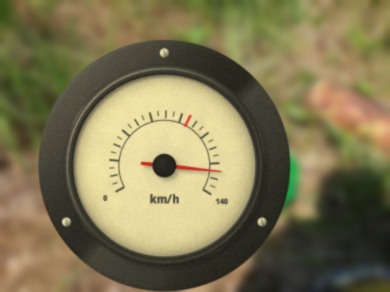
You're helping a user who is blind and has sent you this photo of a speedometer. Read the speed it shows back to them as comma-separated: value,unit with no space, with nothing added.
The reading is 125,km/h
